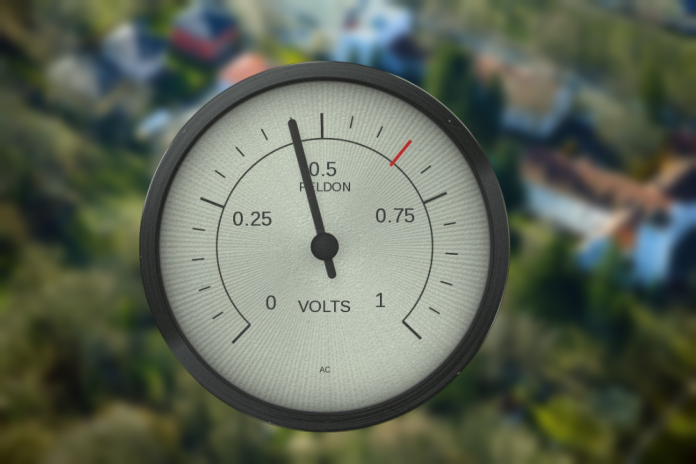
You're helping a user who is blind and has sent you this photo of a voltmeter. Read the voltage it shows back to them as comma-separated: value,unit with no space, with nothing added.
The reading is 0.45,V
